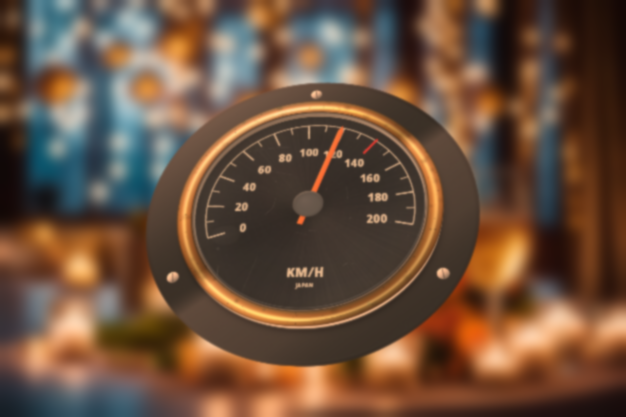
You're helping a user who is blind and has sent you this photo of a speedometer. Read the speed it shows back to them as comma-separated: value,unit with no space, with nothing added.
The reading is 120,km/h
